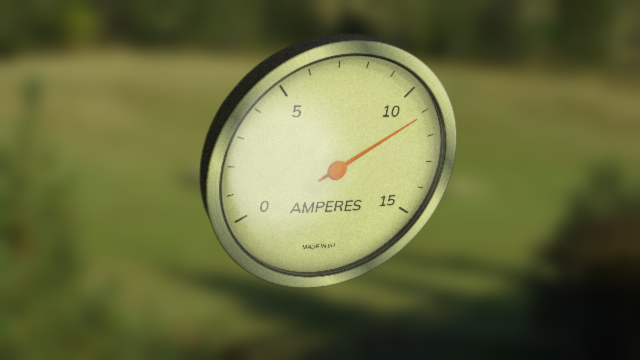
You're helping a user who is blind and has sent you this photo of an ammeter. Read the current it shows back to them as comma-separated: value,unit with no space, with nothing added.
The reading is 11,A
